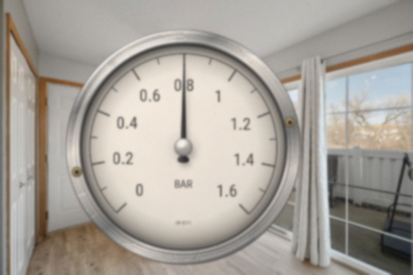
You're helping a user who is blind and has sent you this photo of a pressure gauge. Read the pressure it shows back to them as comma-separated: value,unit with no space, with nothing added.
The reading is 0.8,bar
